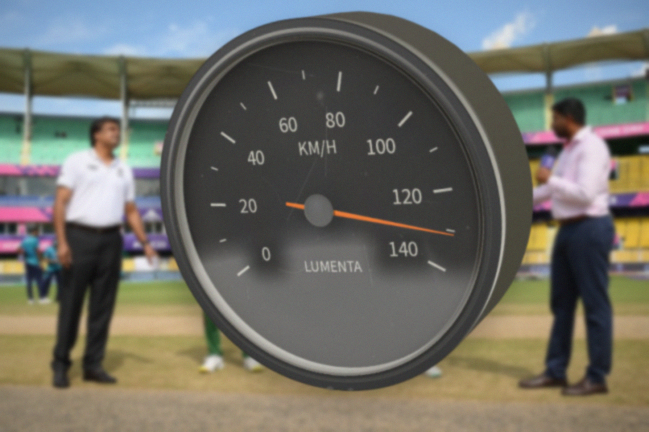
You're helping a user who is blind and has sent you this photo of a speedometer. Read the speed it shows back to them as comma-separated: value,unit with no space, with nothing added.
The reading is 130,km/h
